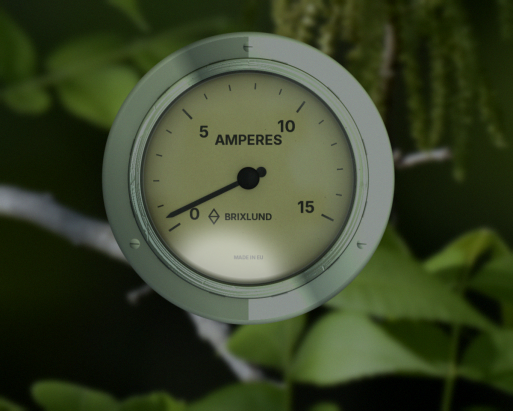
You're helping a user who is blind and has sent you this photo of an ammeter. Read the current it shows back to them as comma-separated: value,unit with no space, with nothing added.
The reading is 0.5,A
